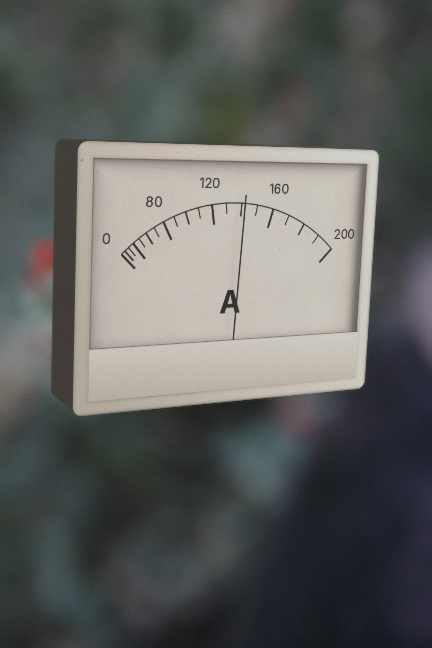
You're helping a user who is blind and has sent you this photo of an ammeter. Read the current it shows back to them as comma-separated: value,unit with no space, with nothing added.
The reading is 140,A
